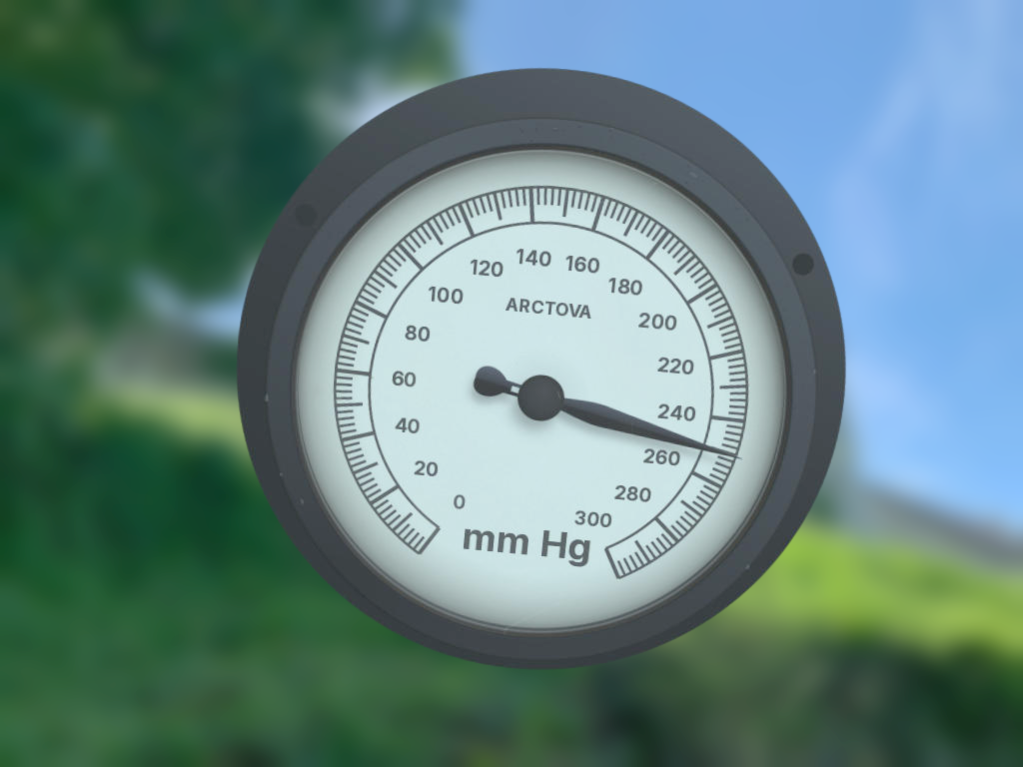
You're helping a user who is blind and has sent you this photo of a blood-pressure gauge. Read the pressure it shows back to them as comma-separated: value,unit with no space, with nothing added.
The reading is 250,mmHg
